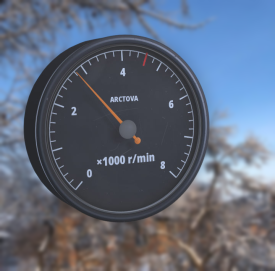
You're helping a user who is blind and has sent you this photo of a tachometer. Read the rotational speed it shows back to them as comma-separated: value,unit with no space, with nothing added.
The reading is 2800,rpm
